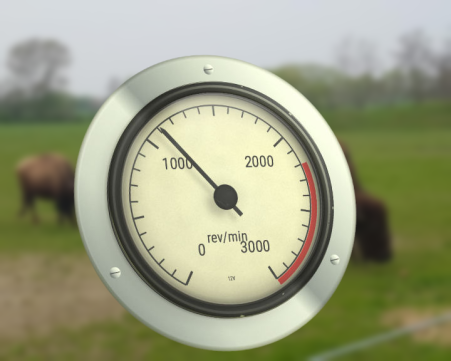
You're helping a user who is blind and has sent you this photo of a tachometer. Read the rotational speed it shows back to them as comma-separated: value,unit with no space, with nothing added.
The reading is 1100,rpm
